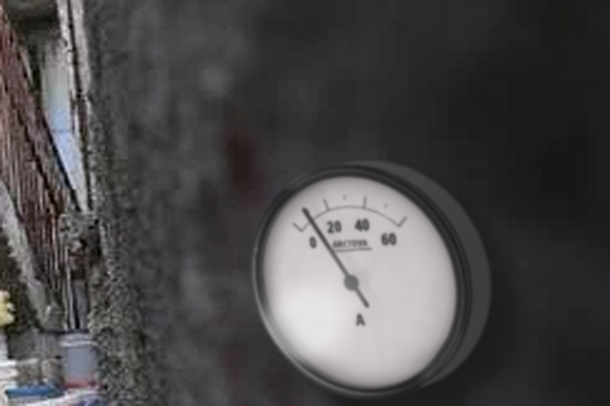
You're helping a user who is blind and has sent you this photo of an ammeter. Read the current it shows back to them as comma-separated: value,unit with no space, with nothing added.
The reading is 10,A
